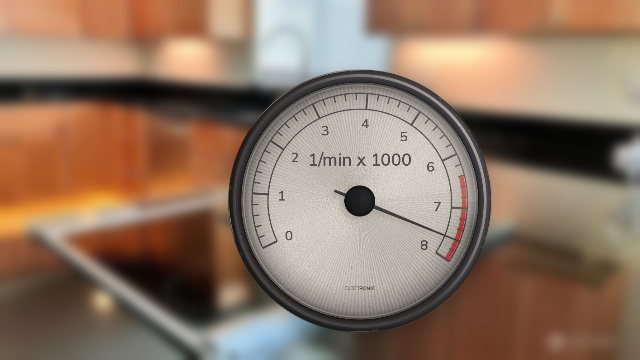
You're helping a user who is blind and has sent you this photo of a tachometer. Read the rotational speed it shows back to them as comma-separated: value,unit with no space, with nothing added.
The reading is 7600,rpm
